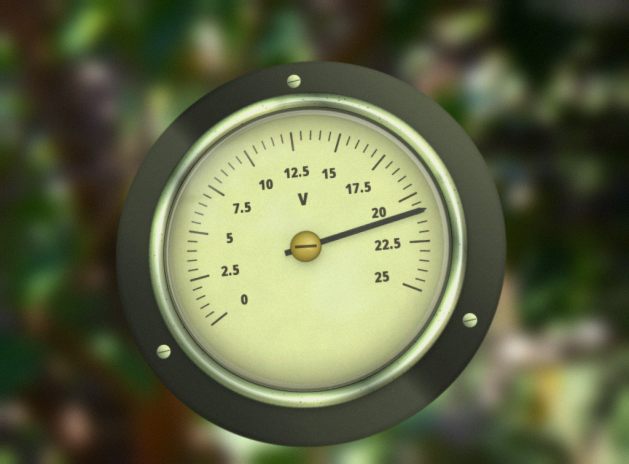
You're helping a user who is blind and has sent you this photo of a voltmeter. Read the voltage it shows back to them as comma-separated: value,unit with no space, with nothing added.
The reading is 21,V
